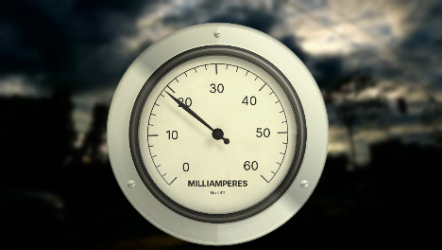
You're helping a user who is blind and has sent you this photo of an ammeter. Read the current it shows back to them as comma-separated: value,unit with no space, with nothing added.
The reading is 19,mA
